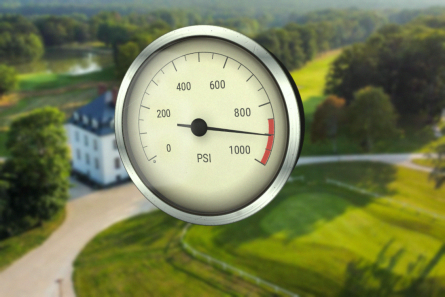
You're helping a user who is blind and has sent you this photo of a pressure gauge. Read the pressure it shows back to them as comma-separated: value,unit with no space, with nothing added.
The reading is 900,psi
